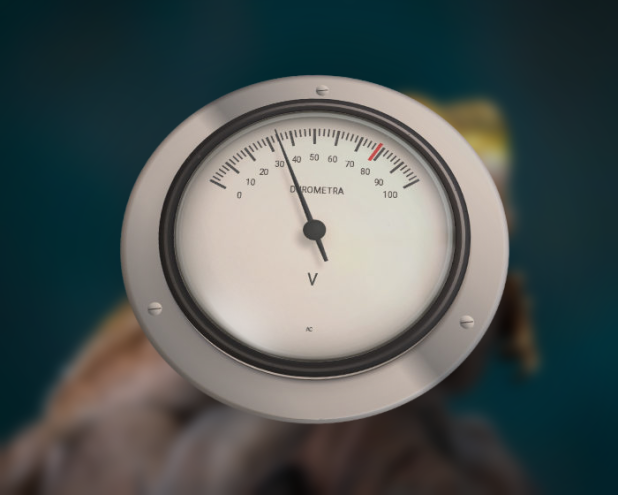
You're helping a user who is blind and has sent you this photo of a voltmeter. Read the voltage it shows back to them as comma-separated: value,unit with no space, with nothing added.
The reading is 34,V
